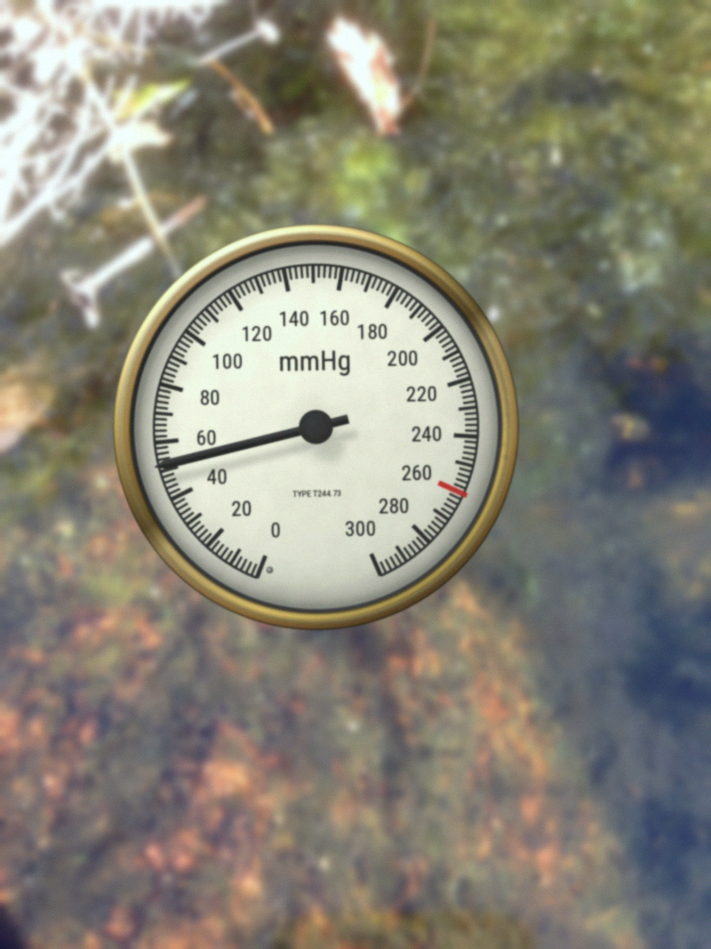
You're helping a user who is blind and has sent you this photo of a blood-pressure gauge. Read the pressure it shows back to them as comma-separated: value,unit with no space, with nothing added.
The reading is 52,mmHg
